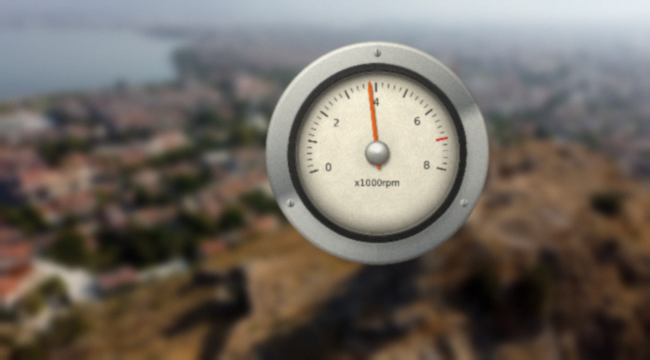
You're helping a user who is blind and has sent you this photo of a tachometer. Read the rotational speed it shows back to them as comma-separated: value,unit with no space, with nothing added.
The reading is 3800,rpm
